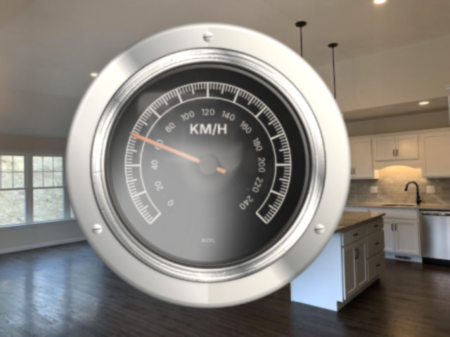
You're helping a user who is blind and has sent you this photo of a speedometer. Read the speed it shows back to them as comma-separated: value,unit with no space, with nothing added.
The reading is 60,km/h
